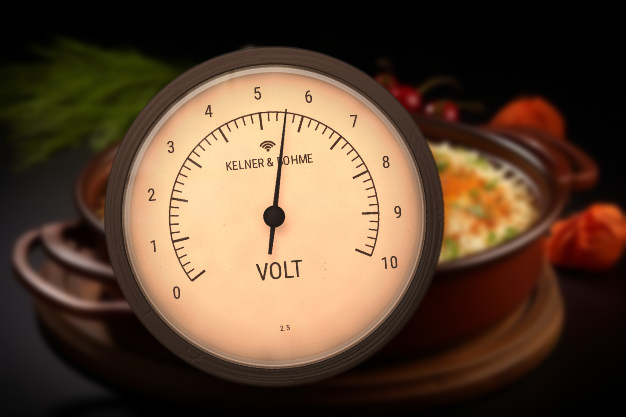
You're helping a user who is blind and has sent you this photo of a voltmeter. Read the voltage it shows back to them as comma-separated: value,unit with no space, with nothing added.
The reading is 5.6,V
